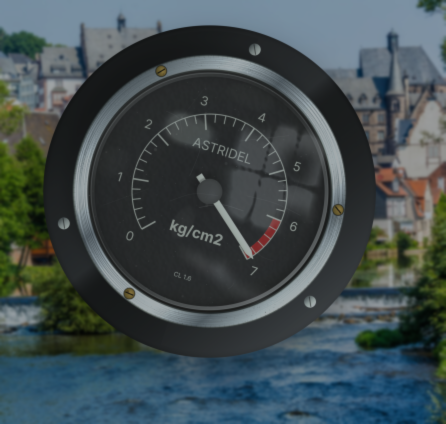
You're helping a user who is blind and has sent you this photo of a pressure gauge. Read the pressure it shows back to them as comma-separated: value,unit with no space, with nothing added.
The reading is 6.9,kg/cm²
